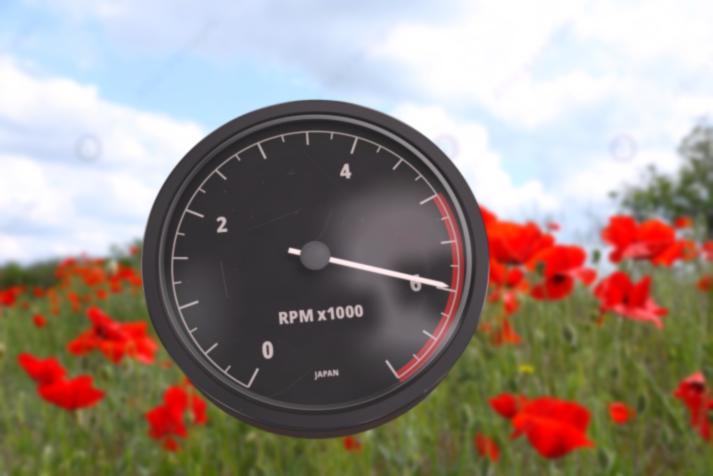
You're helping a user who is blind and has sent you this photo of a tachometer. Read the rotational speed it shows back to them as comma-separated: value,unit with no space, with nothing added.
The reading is 6000,rpm
